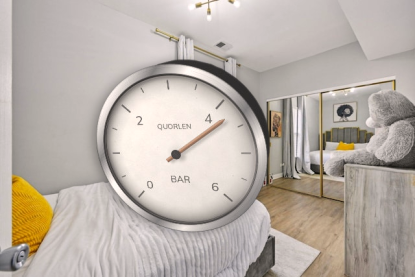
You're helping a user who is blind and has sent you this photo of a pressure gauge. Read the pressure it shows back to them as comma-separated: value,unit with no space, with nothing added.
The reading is 4.25,bar
